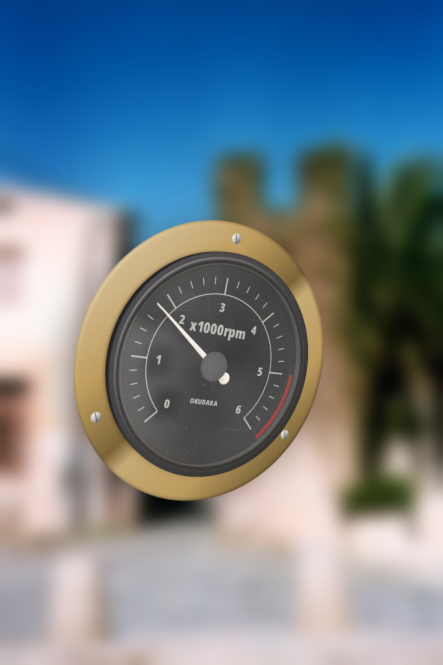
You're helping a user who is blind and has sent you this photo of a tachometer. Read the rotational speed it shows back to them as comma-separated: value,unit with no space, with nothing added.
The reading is 1800,rpm
